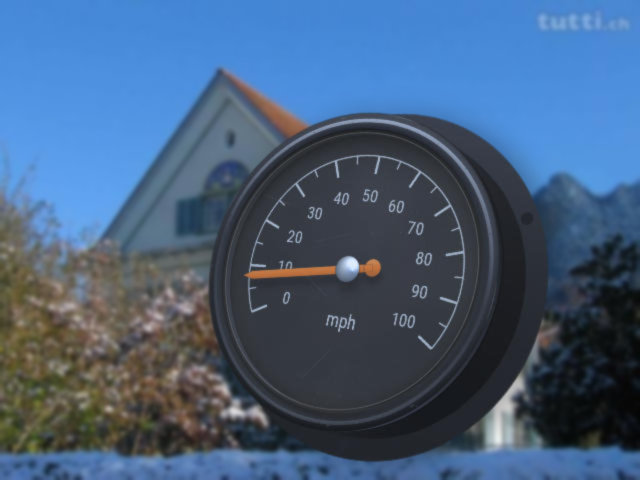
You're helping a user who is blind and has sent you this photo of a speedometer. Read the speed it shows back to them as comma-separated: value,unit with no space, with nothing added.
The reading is 7.5,mph
